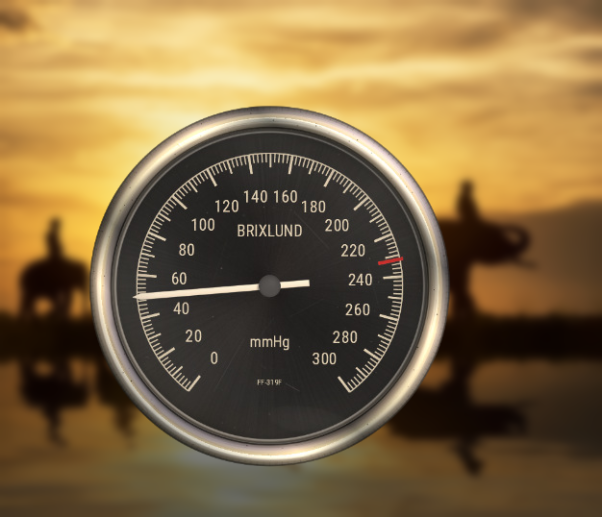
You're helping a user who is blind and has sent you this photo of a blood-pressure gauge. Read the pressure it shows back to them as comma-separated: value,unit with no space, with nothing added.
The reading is 50,mmHg
